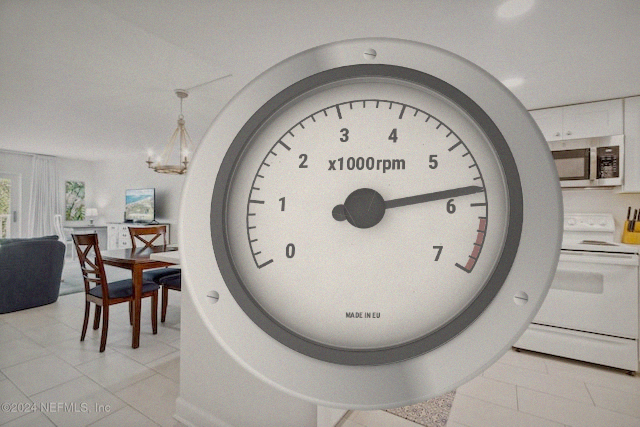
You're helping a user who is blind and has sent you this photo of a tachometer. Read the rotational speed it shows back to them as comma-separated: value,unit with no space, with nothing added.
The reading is 5800,rpm
